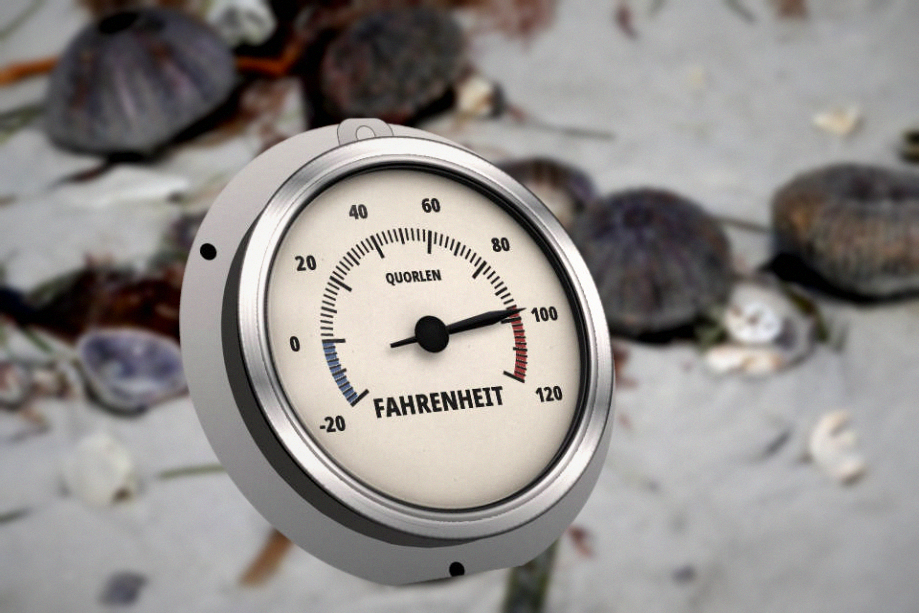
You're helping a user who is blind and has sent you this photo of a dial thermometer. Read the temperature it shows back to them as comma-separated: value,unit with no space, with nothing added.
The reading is 98,°F
